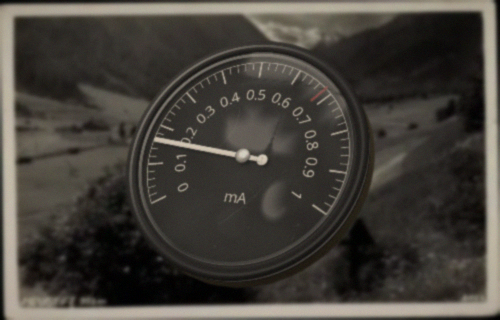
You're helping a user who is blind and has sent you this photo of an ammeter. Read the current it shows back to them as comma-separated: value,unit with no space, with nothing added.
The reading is 0.16,mA
